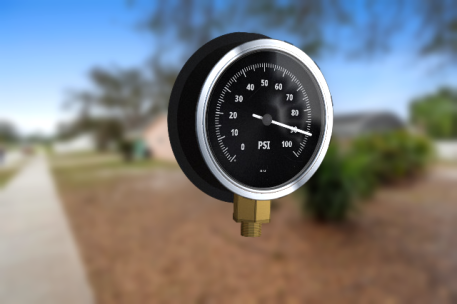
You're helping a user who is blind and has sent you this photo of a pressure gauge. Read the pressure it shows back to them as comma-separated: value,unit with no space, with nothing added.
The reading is 90,psi
